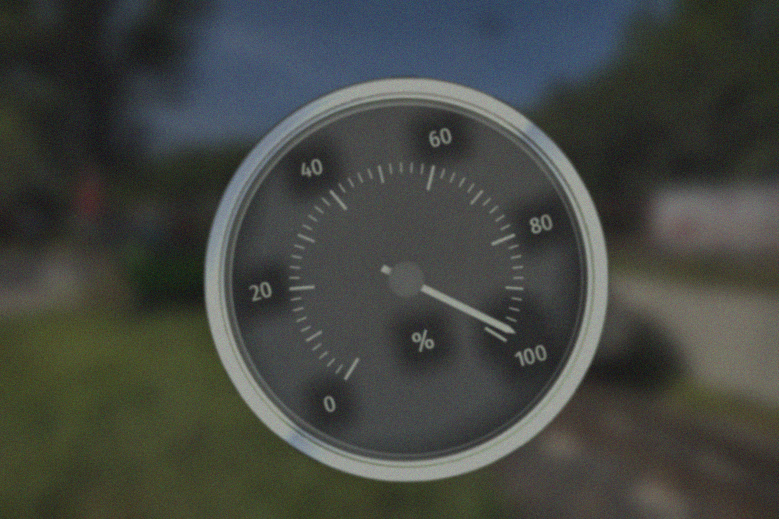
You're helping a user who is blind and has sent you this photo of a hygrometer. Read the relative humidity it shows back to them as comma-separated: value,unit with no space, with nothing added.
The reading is 98,%
